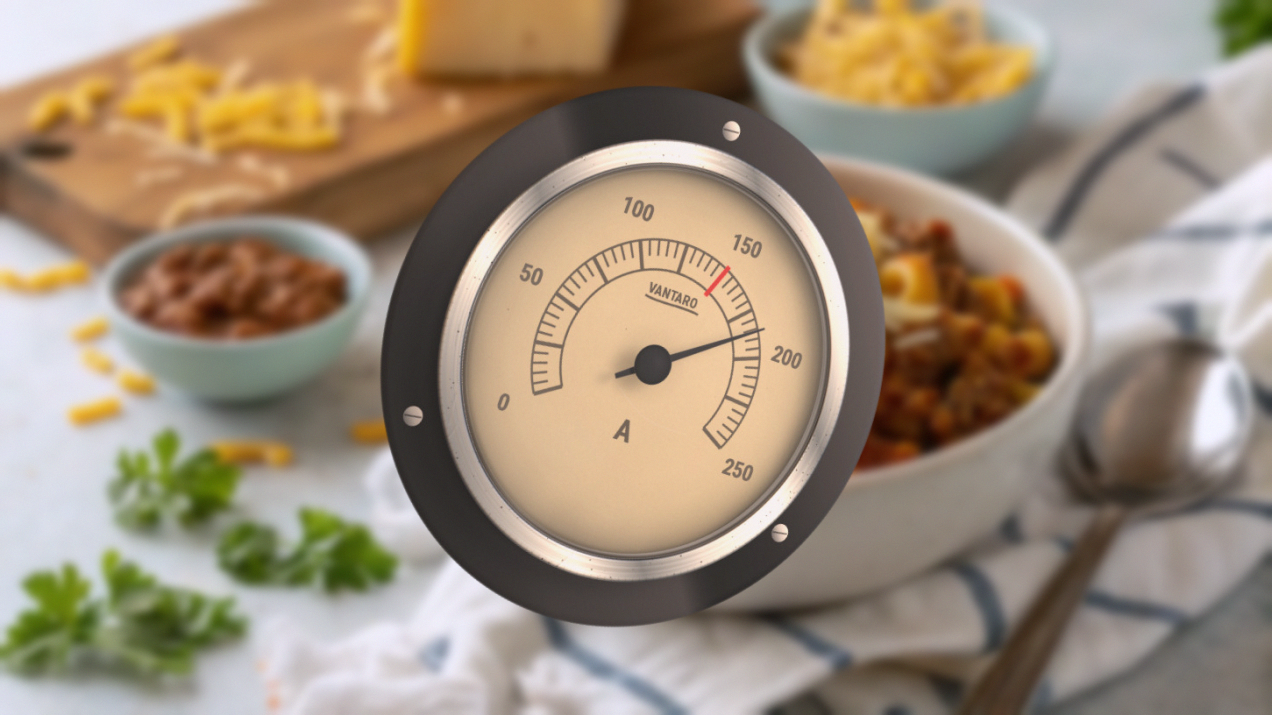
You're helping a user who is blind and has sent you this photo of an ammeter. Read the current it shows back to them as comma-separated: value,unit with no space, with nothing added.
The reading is 185,A
